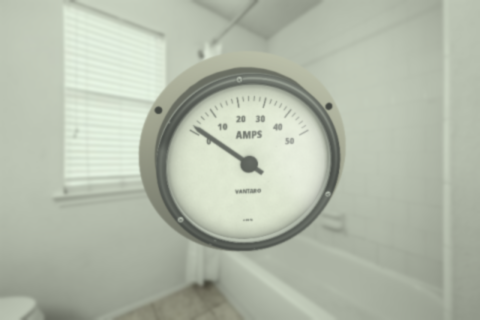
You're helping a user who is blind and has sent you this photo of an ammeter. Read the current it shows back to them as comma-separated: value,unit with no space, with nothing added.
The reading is 2,A
